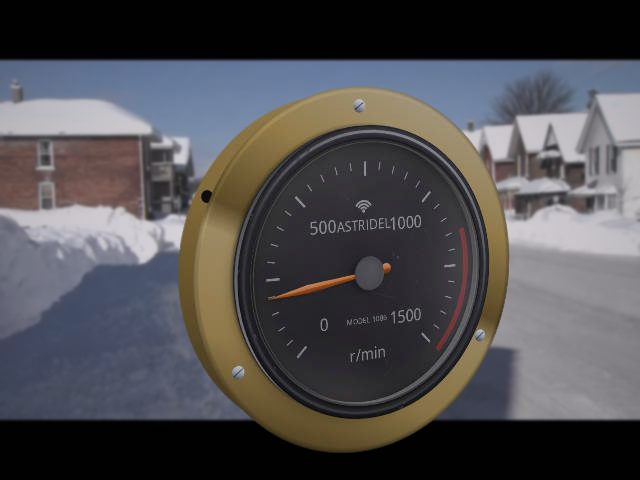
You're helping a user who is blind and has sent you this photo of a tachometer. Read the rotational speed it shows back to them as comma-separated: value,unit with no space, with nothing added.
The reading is 200,rpm
